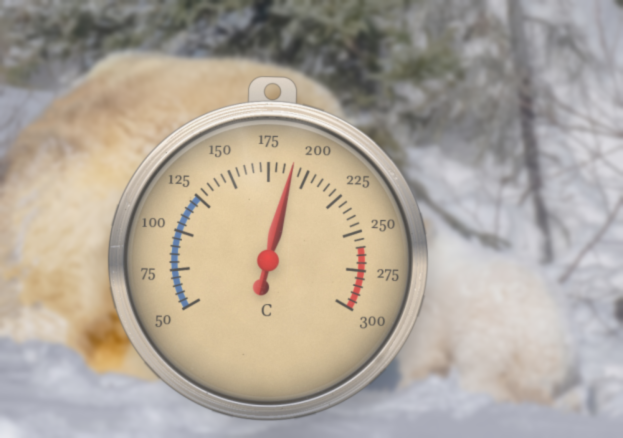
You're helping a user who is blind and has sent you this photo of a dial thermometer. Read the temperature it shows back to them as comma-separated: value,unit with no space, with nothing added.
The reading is 190,°C
